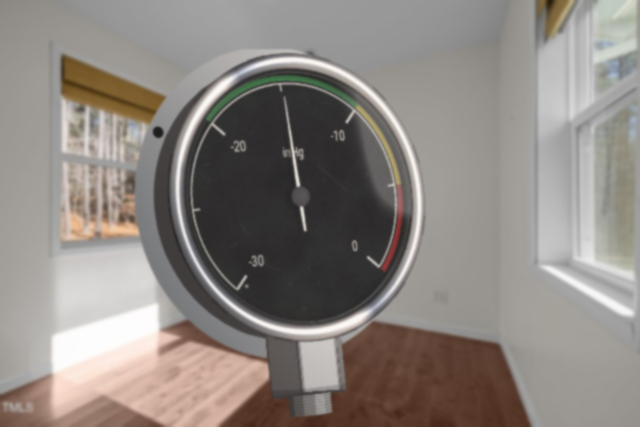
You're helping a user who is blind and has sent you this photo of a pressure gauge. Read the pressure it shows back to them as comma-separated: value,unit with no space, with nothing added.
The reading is -15,inHg
